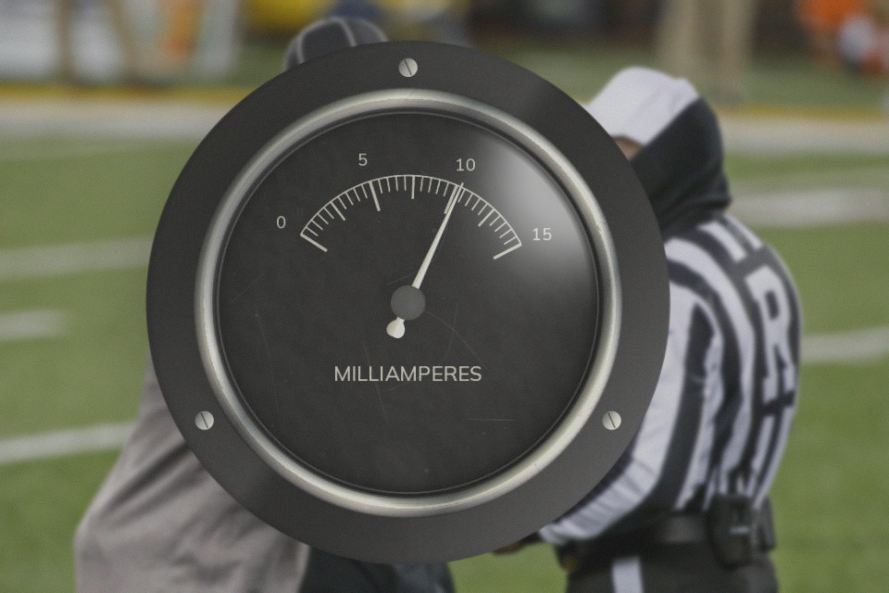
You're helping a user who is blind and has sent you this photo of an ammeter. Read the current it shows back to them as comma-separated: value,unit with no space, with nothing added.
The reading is 10.25,mA
